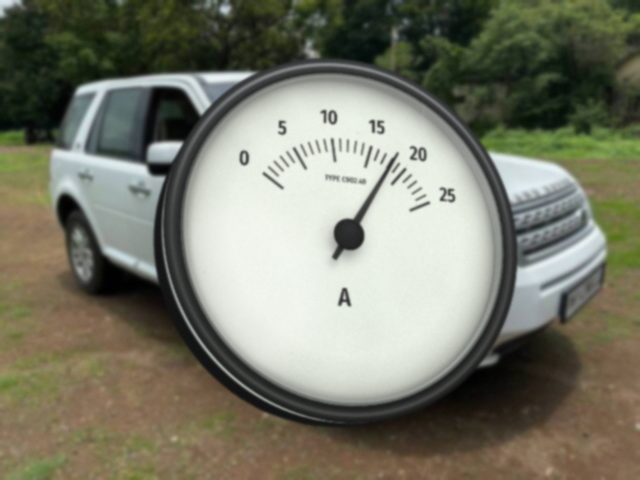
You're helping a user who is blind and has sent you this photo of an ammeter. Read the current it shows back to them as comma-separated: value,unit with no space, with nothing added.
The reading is 18,A
